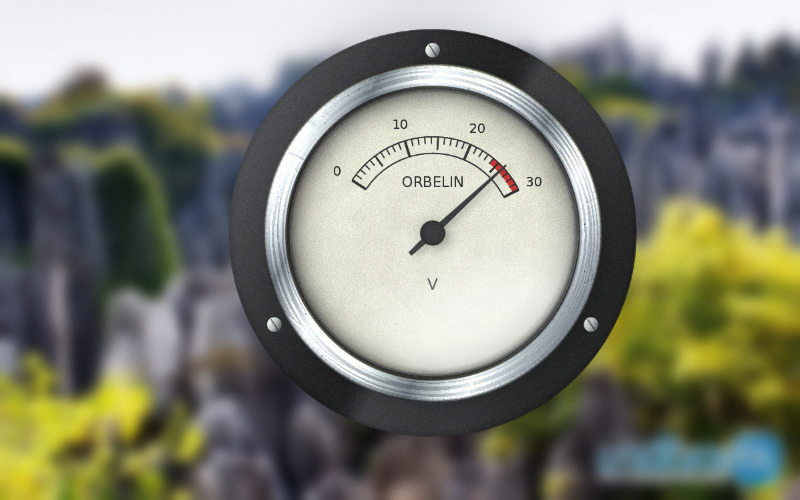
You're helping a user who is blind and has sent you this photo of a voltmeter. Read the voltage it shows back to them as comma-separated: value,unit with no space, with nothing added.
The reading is 26,V
